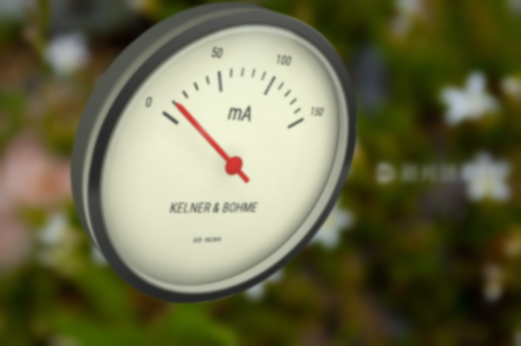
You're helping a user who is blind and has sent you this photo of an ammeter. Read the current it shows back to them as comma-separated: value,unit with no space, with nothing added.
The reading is 10,mA
